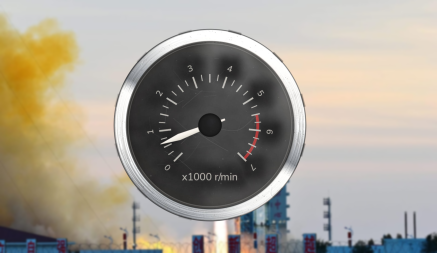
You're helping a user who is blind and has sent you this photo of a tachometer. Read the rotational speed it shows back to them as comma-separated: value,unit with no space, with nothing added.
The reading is 625,rpm
